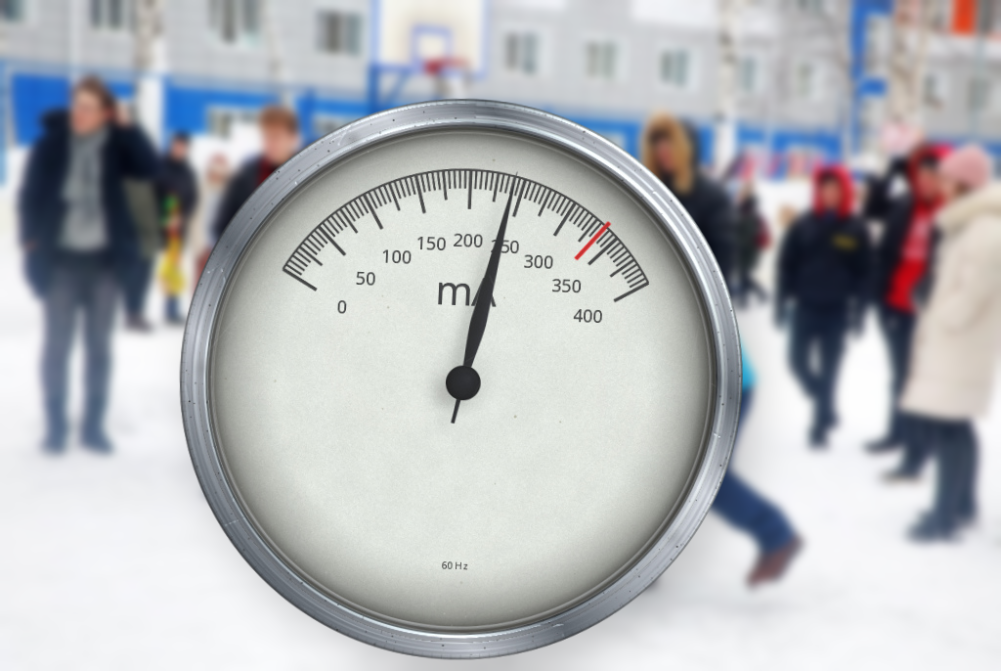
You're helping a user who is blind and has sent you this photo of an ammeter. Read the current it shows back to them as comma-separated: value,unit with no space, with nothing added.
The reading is 240,mA
